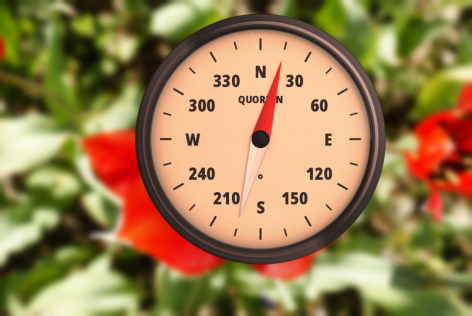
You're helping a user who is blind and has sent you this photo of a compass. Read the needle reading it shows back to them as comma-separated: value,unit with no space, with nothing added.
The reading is 15,°
